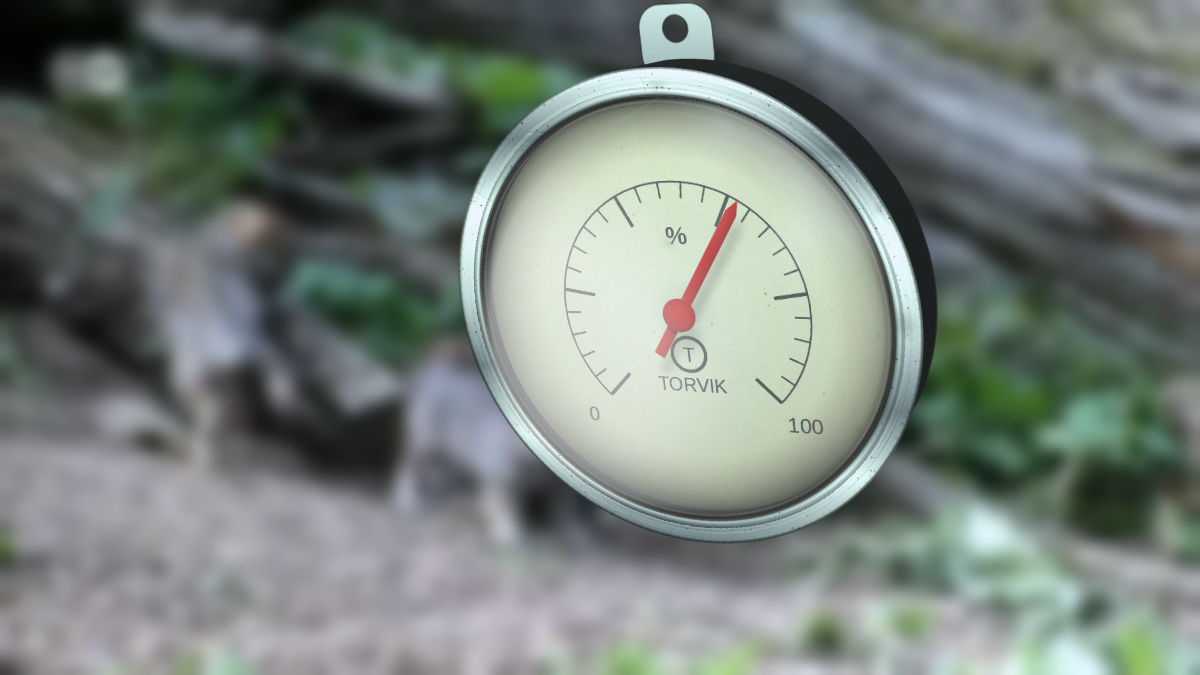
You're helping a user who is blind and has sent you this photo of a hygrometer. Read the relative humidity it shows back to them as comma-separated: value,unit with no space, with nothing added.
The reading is 62,%
